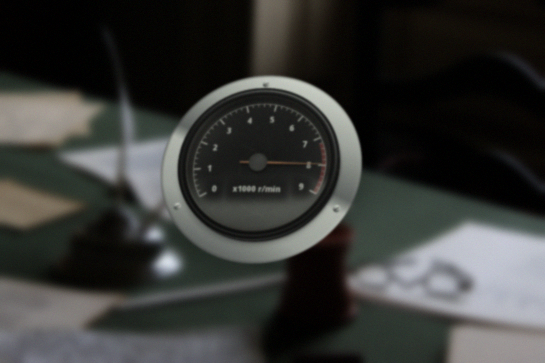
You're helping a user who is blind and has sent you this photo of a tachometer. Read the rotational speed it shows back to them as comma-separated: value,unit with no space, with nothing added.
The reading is 8000,rpm
